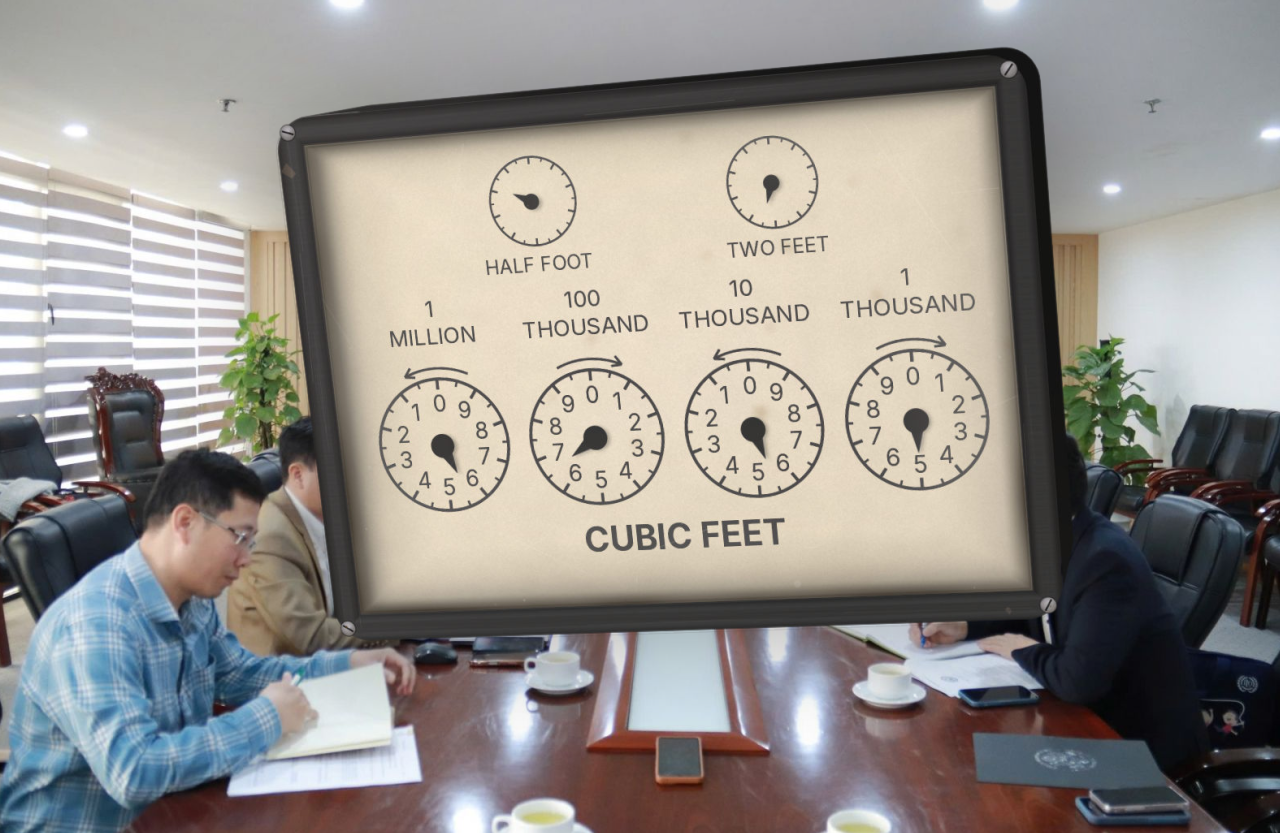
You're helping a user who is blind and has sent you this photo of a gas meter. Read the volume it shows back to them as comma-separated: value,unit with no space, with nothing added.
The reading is 565500,ft³
